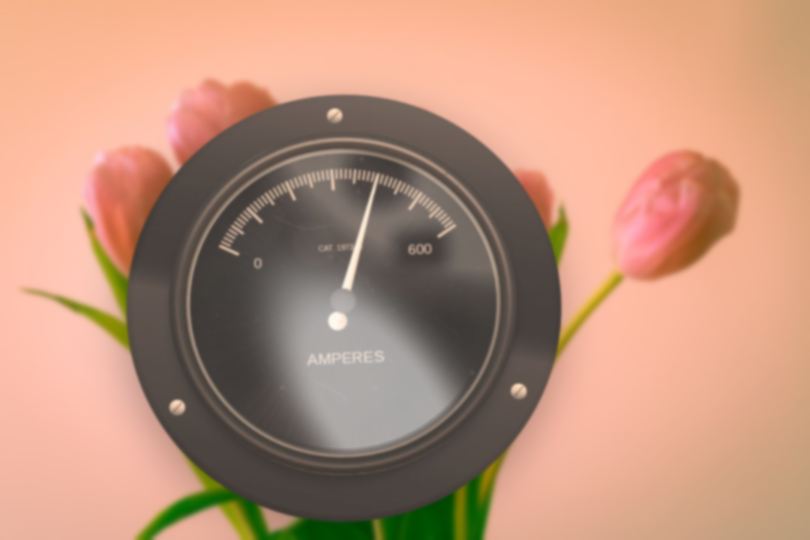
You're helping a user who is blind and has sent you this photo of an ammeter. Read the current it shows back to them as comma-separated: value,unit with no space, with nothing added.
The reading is 400,A
